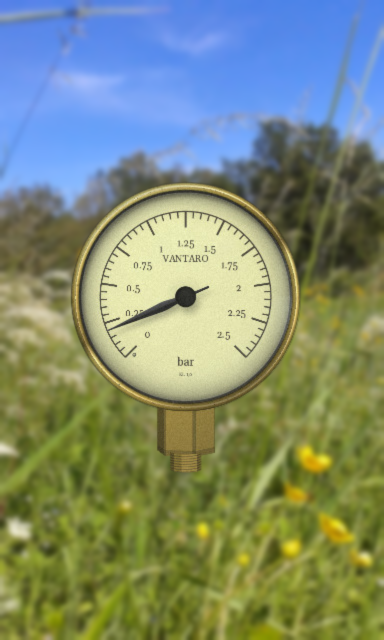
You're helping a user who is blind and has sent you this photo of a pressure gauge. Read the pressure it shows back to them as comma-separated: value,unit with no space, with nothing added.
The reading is 0.2,bar
